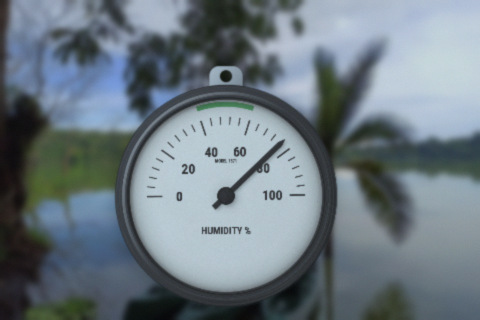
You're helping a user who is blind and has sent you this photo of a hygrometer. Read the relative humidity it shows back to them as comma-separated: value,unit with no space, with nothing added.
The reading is 76,%
